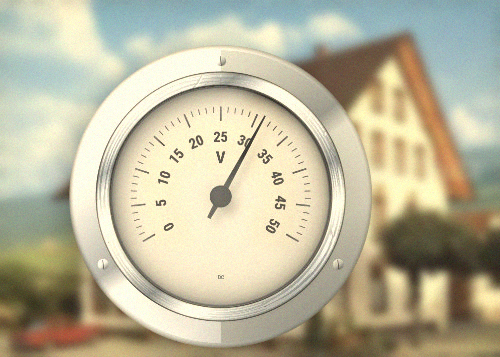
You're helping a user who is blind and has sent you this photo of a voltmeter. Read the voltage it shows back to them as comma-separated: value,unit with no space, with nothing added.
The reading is 31,V
